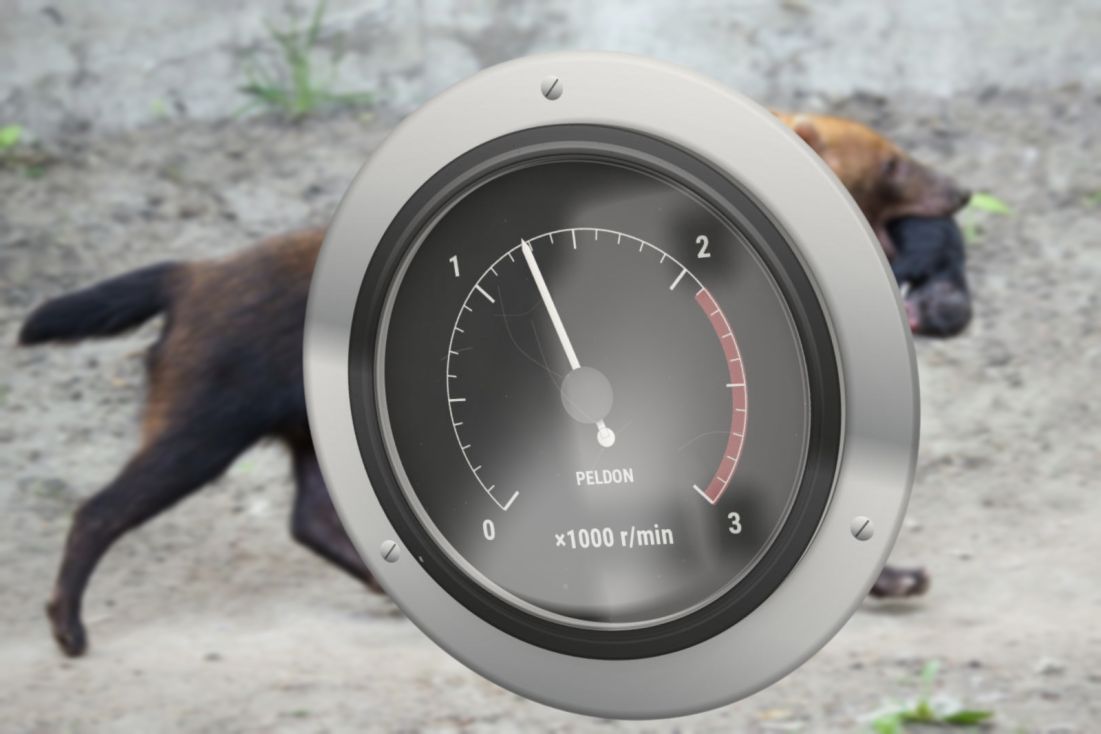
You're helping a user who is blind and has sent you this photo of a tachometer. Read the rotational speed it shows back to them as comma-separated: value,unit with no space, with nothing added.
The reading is 1300,rpm
